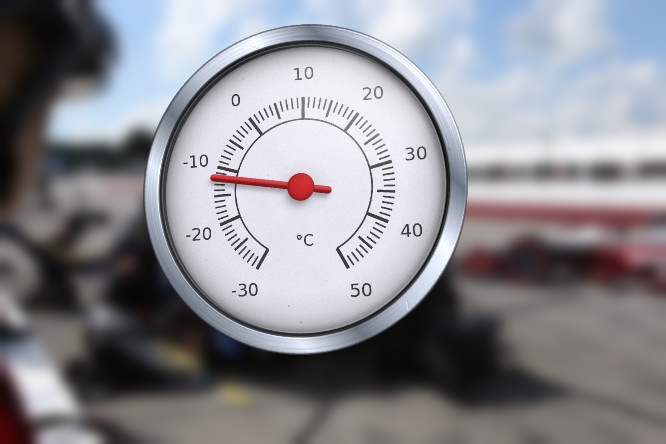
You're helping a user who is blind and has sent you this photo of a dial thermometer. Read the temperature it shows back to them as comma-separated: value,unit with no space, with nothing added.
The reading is -12,°C
